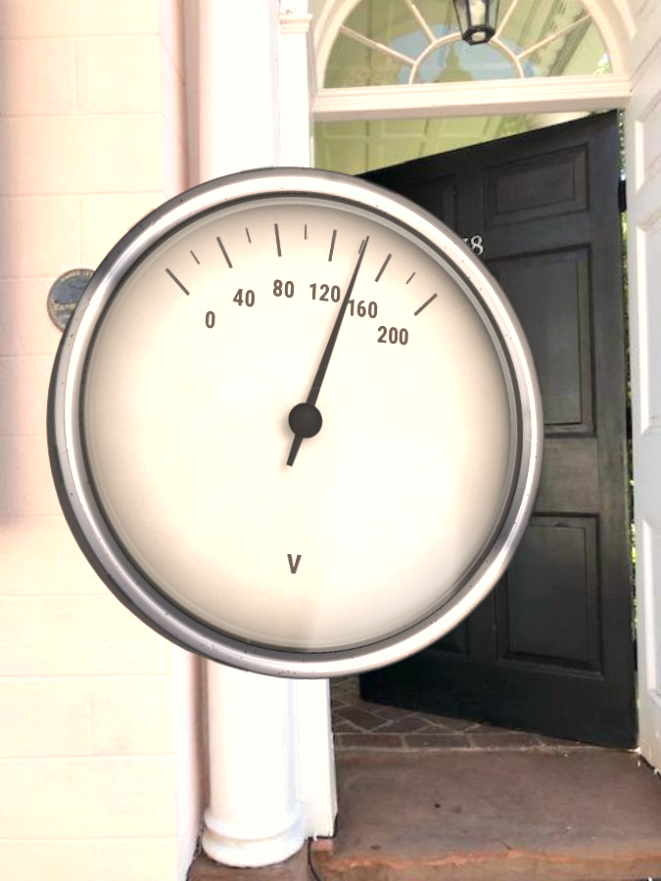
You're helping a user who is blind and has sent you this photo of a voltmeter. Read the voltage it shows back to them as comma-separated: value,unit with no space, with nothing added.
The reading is 140,V
